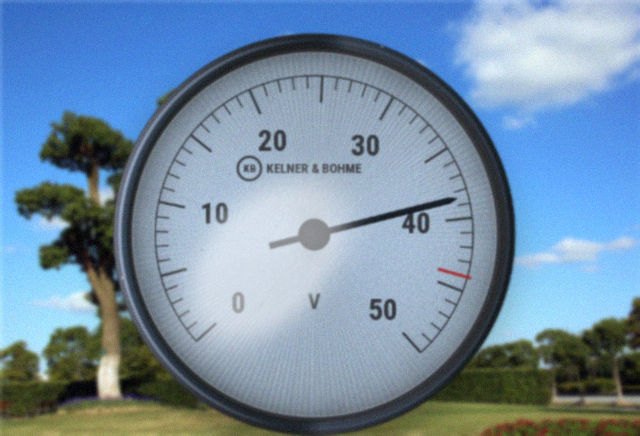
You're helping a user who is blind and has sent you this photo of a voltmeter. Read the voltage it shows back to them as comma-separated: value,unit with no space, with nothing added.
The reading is 38.5,V
